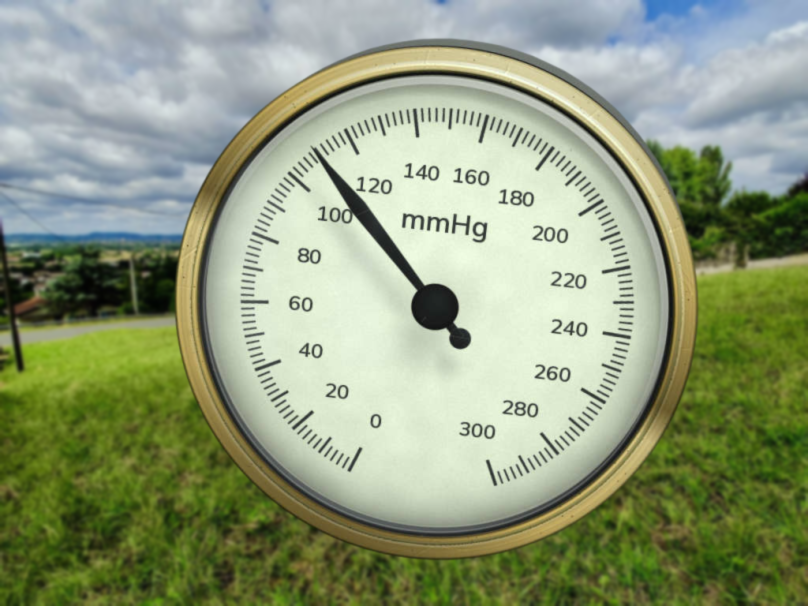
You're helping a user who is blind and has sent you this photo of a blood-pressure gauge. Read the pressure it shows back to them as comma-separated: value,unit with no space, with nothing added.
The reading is 110,mmHg
